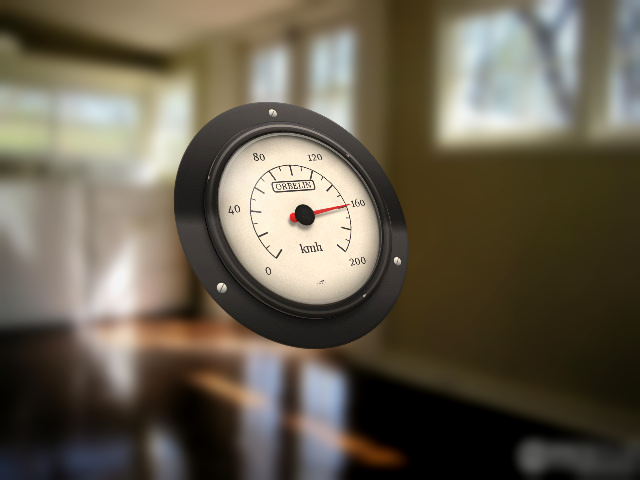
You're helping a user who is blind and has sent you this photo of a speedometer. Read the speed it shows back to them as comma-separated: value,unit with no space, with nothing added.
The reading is 160,km/h
